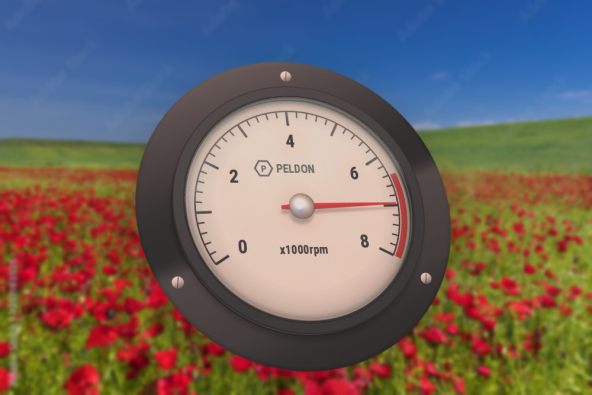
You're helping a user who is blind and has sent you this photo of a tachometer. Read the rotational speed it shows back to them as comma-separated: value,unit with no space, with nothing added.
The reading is 7000,rpm
